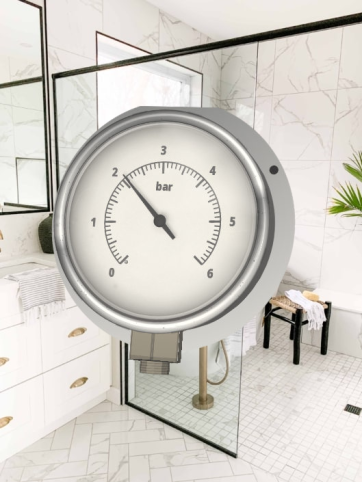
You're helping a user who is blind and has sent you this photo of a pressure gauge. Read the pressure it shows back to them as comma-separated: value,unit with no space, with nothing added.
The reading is 2.1,bar
